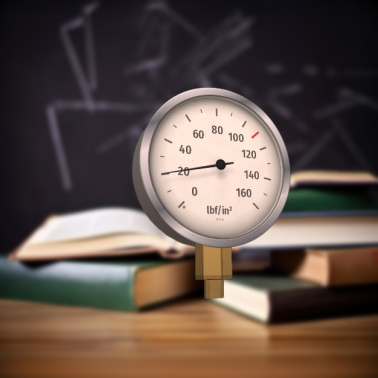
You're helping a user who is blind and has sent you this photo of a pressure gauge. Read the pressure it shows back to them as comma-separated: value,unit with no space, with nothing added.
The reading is 20,psi
